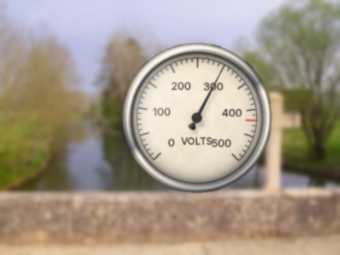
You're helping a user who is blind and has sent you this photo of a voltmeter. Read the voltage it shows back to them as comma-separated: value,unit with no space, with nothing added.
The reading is 300,V
